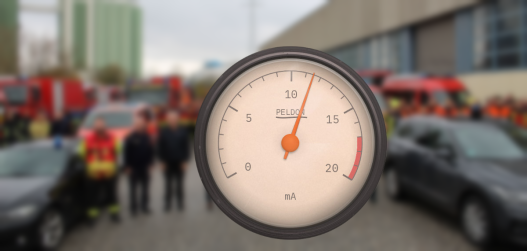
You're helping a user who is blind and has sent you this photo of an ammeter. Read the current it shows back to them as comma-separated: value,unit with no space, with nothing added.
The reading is 11.5,mA
